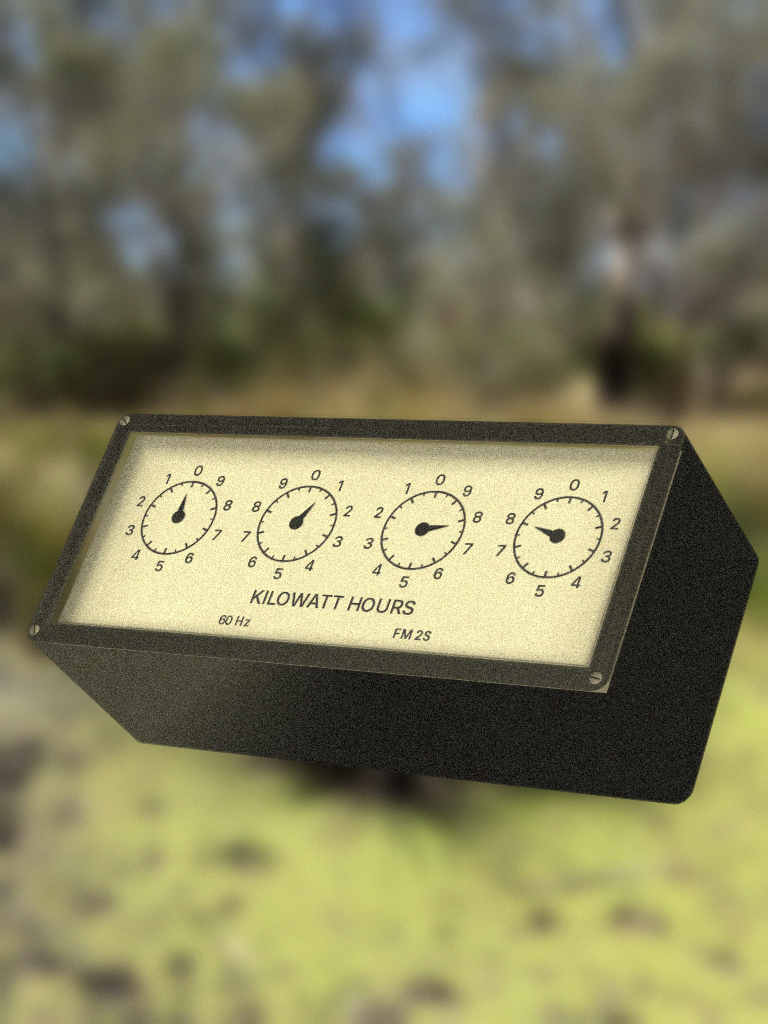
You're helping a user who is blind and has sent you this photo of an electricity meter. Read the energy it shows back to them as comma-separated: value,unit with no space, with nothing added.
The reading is 78,kWh
